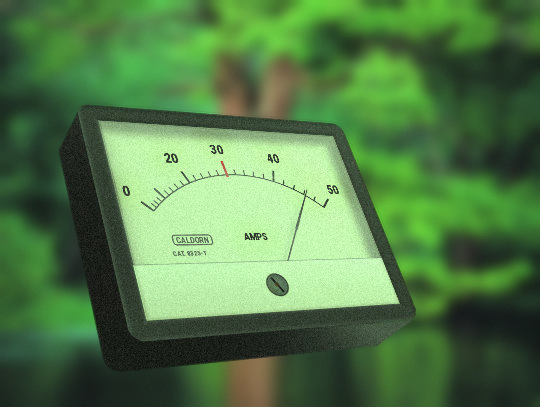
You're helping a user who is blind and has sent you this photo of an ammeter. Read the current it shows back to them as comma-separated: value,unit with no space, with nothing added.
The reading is 46,A
